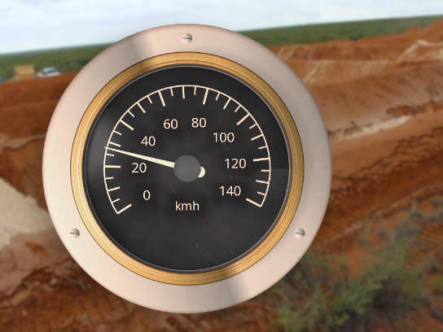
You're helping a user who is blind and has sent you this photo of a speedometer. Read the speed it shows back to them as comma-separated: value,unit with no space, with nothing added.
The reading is 27.5,km/h
